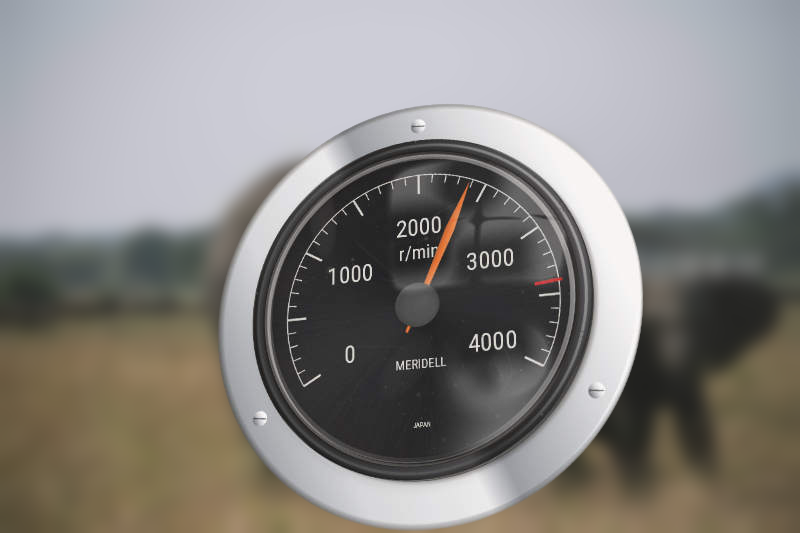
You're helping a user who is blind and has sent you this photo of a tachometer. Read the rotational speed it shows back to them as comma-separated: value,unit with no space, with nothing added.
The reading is 2400,rpm
